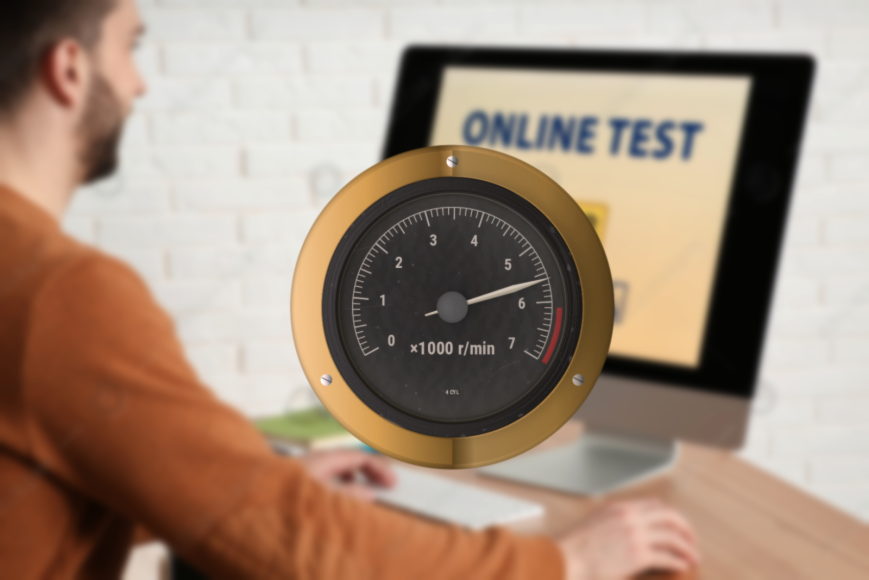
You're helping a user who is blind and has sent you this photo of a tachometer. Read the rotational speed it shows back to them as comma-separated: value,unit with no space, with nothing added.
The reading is 5600,rpm
